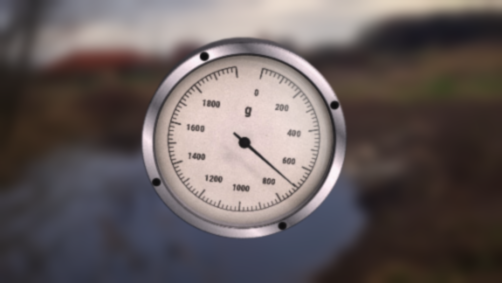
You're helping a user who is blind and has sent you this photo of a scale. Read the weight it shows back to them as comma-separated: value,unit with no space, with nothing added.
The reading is 700,g
